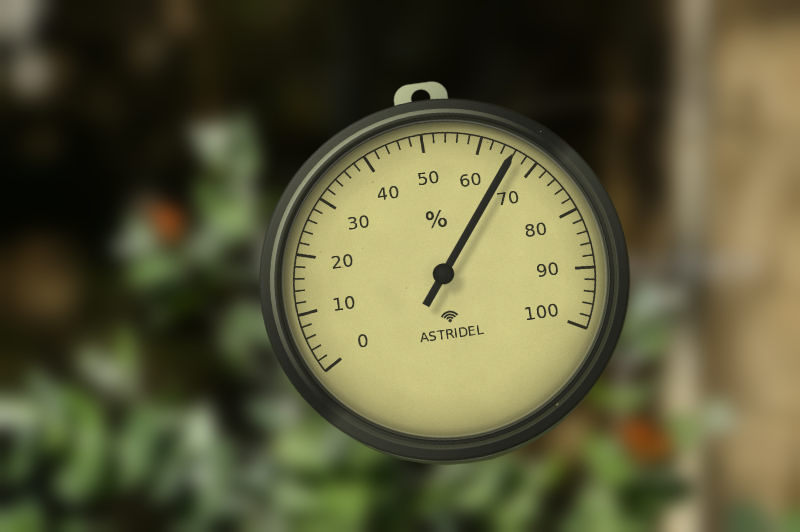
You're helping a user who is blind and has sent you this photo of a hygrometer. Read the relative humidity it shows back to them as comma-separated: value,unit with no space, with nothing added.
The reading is 66,%
